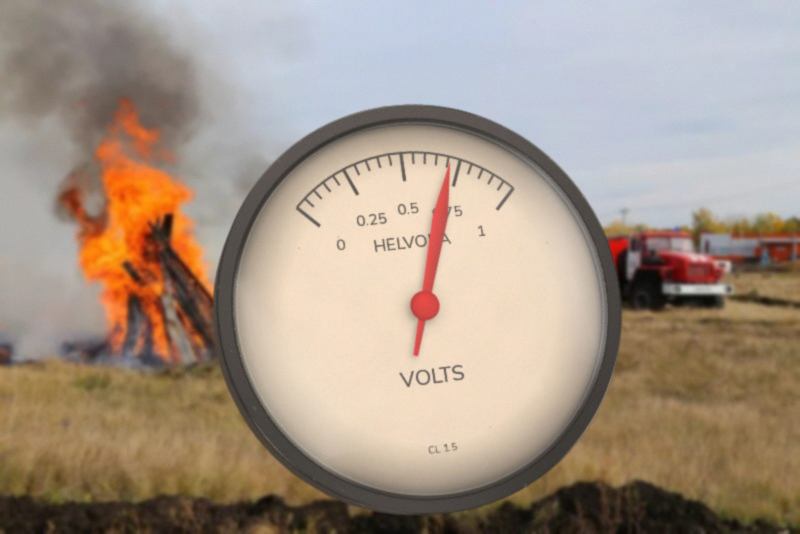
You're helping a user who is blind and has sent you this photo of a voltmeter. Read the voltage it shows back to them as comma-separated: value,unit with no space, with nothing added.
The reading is 0.7,V
